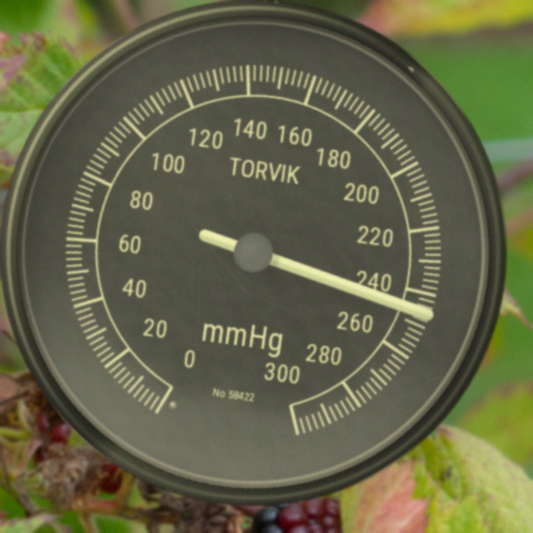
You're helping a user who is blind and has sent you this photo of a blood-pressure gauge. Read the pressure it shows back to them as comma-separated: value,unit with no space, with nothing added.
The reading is 246,mmHg
